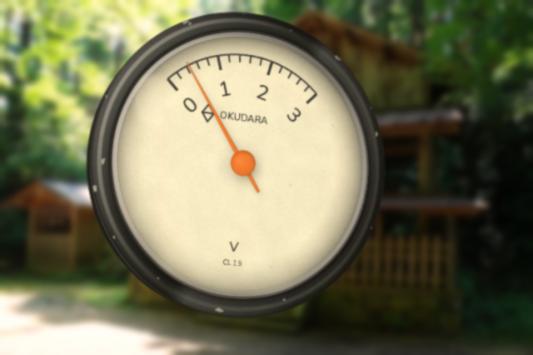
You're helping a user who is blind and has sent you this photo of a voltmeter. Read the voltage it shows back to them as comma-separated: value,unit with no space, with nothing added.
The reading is 0.4,V
